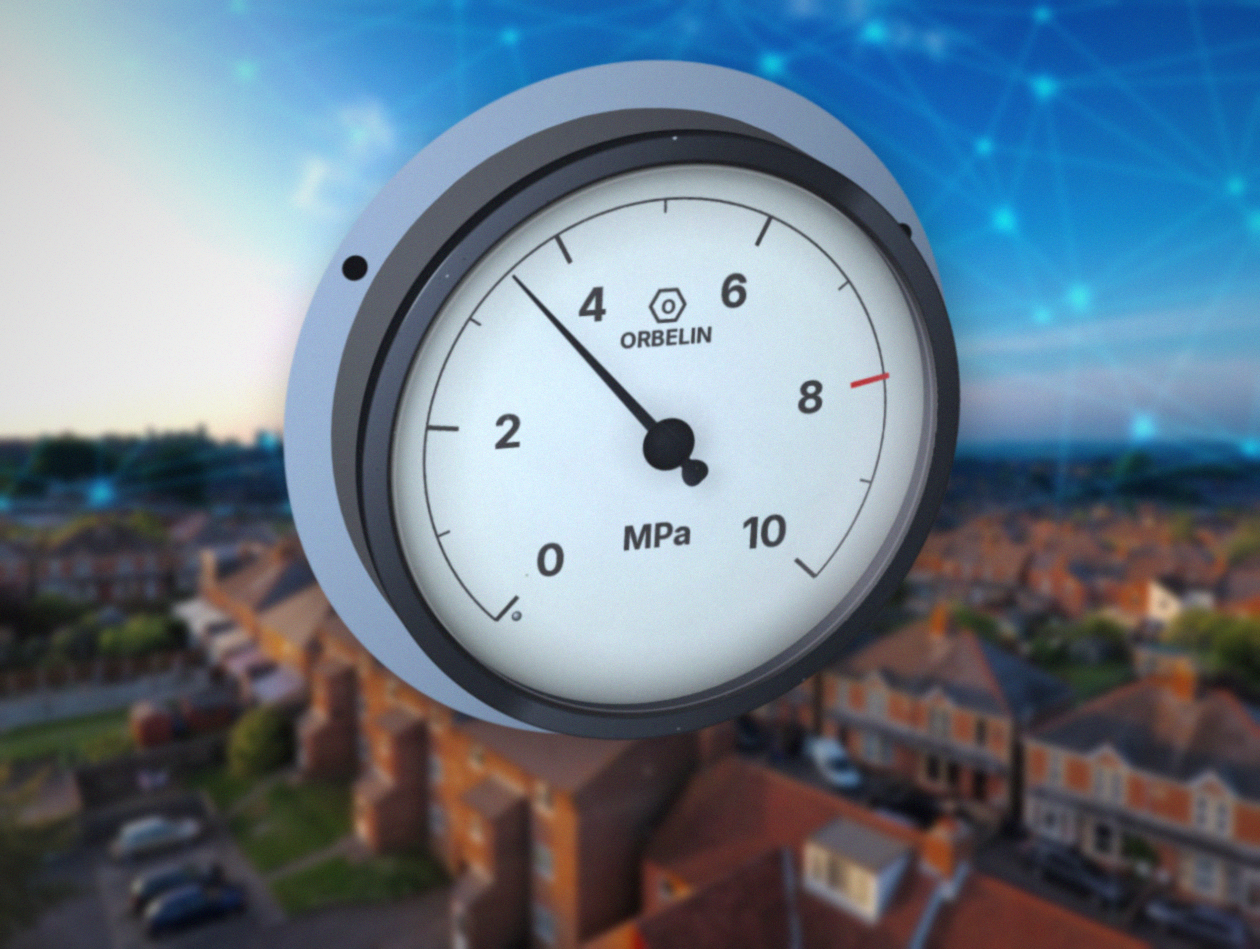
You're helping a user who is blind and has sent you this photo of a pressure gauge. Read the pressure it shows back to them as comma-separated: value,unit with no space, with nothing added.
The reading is 3.5,MPa
